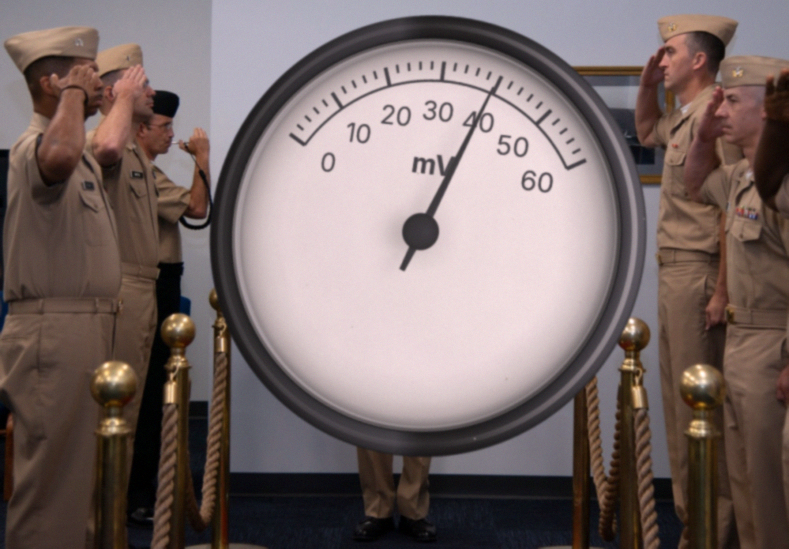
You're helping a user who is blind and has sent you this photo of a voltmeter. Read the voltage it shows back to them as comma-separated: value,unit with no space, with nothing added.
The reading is 40,mV
